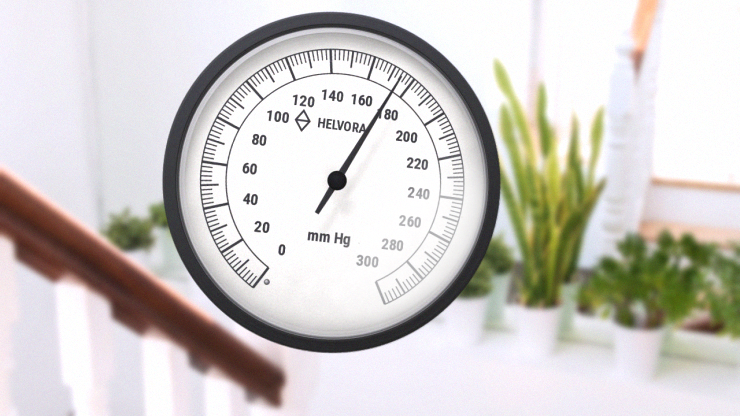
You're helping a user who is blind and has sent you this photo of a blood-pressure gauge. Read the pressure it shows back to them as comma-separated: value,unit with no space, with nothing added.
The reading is 174,mmHg
